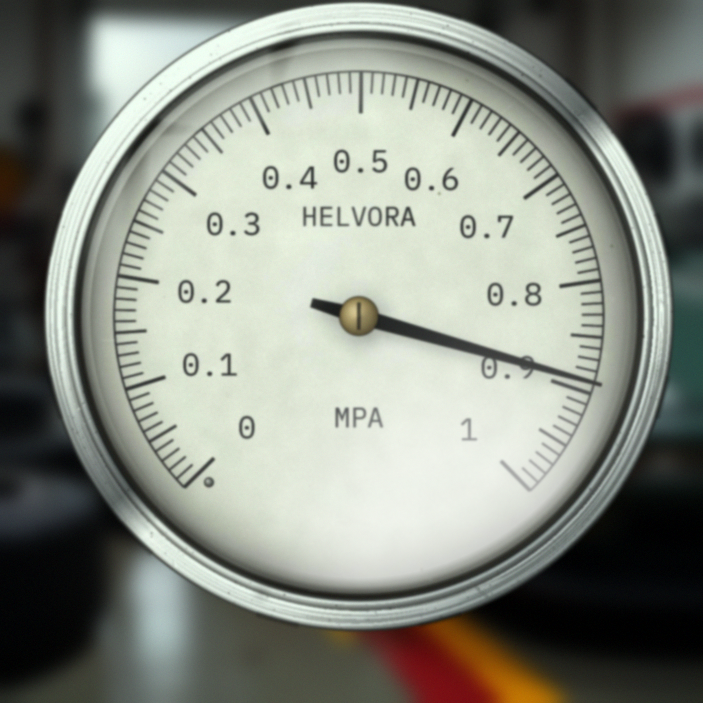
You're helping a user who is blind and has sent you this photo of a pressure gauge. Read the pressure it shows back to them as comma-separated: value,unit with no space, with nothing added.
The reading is 0.89,MPa
